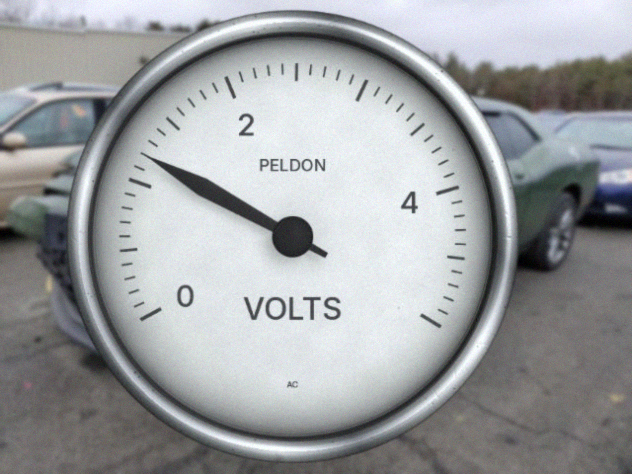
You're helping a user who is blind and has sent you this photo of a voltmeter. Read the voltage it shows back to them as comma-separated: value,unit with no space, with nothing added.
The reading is 1.2,V
